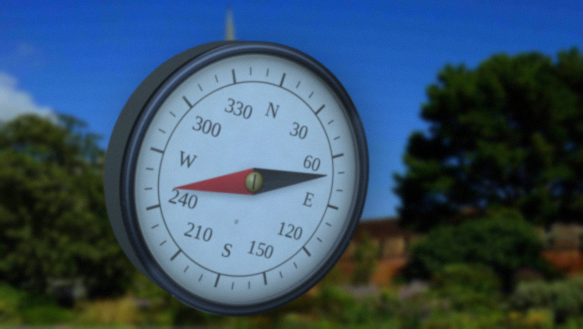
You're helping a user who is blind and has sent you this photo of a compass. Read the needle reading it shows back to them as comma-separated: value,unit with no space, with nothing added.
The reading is 250,°
